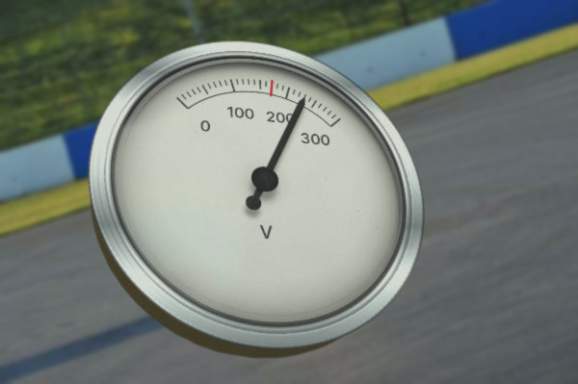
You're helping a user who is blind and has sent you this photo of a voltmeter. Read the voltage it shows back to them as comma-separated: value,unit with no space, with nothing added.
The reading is 230,V
